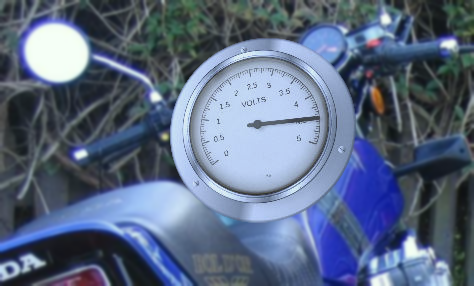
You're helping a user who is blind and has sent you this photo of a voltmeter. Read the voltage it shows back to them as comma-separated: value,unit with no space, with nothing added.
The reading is 4.5,V
